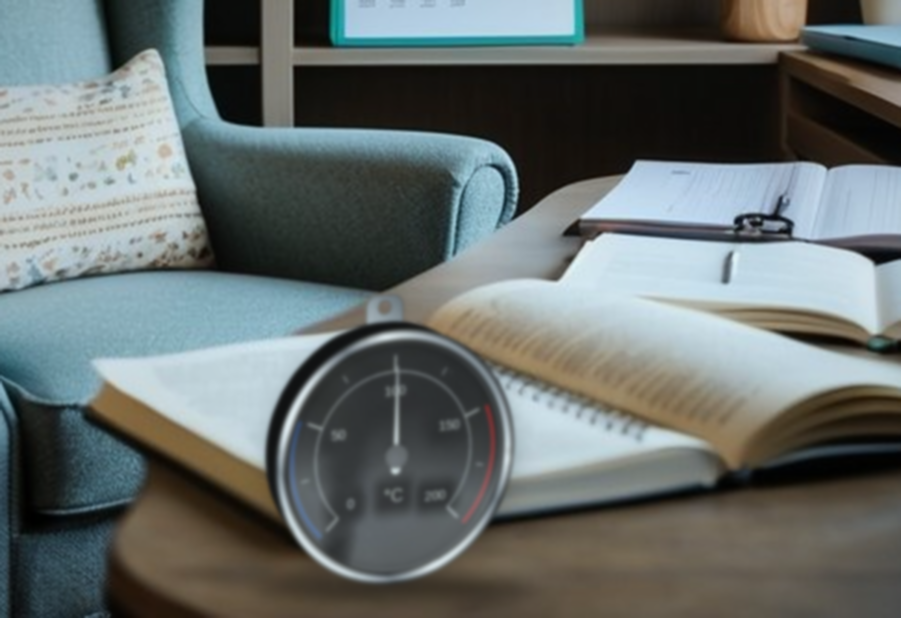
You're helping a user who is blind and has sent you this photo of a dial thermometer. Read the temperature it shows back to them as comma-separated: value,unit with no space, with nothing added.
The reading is 100,°C
